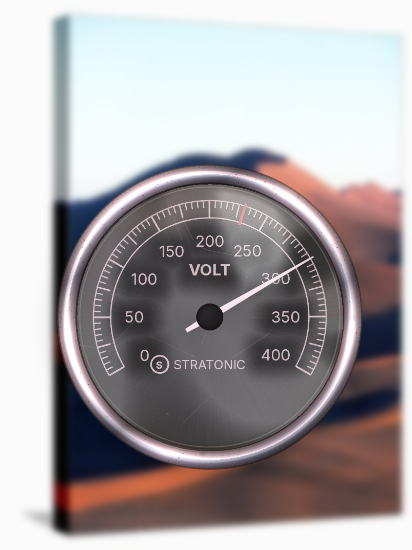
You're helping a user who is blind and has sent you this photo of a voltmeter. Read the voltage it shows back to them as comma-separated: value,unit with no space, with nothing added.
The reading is 300,V
